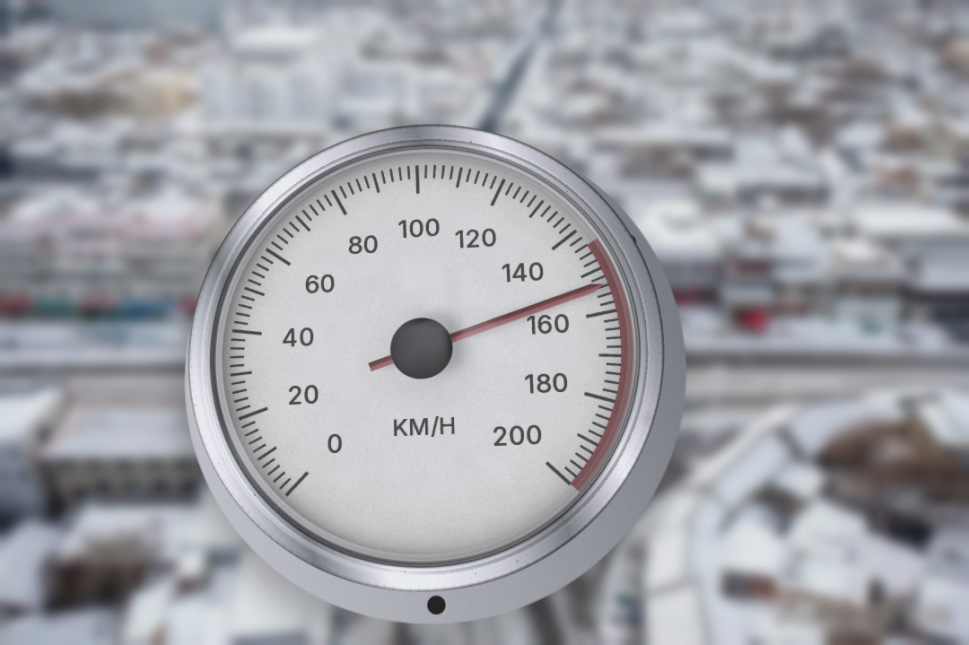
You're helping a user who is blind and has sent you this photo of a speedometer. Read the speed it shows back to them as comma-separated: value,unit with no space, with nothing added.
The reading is 154,km/h
